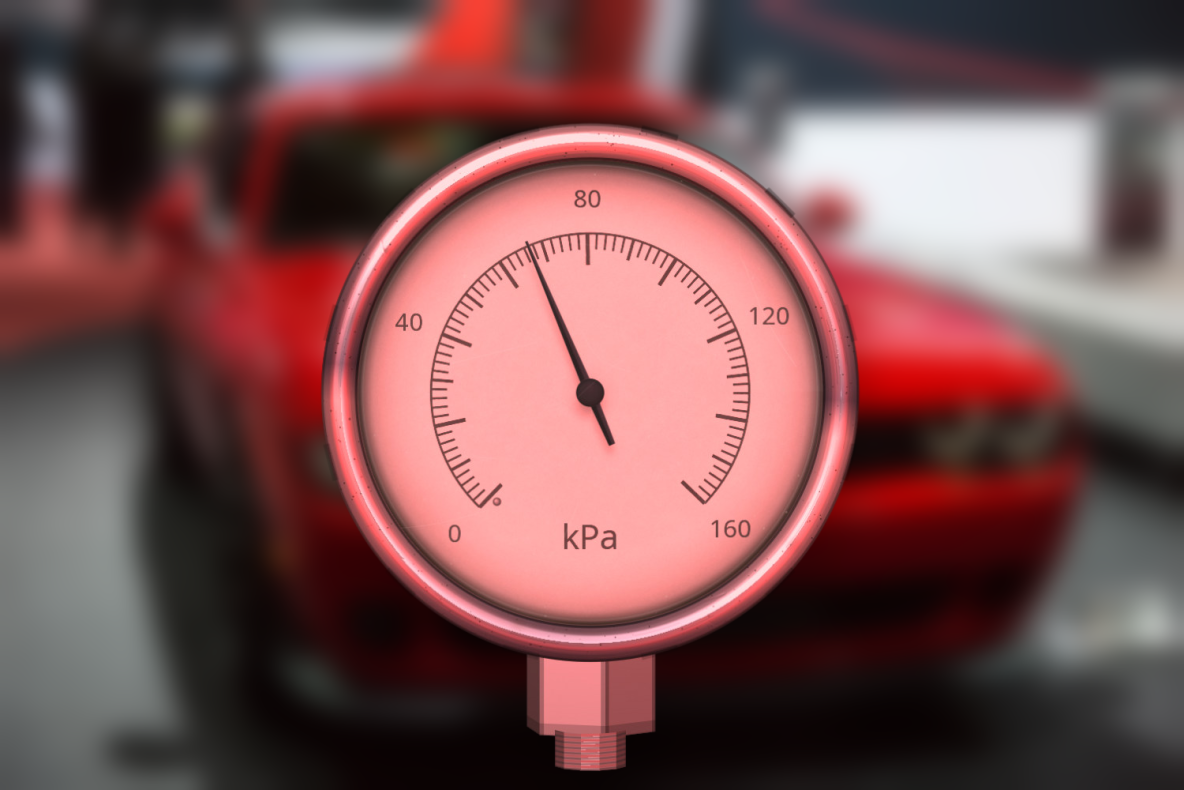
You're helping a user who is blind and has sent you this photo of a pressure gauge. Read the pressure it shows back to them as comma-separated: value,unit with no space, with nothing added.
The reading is 67,kPa
